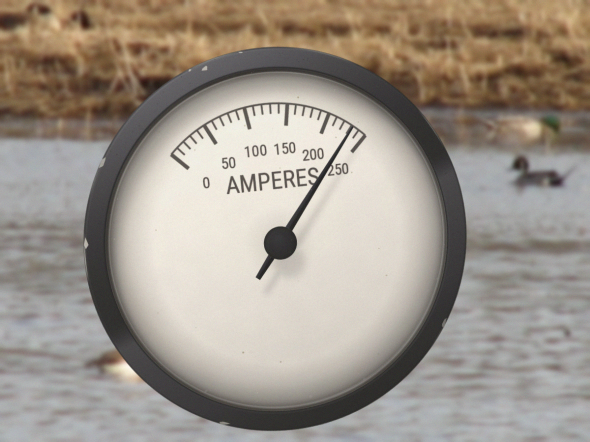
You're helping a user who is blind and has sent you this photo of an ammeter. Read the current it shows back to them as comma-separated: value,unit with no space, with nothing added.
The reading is 230,A
